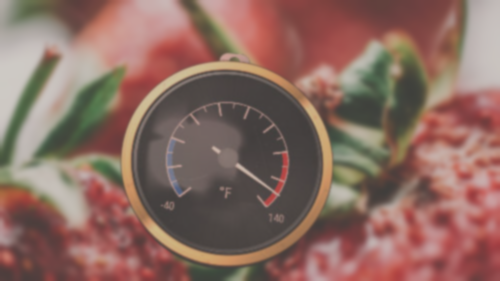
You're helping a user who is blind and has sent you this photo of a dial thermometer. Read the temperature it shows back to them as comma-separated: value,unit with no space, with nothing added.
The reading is 130,°F
